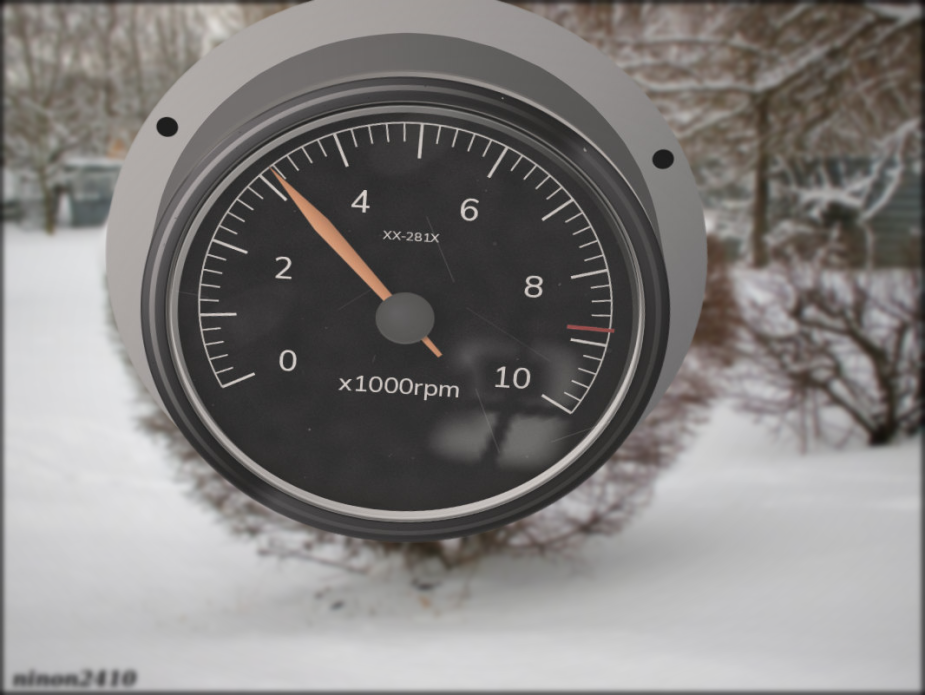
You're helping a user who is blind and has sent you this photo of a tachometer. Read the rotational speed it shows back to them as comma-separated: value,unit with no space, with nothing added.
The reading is 3200,rpm
